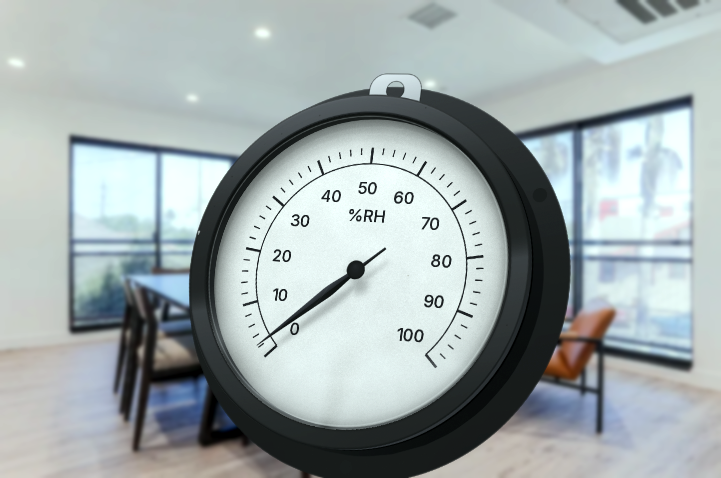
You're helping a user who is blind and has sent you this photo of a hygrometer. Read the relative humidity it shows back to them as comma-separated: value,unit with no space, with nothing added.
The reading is 2,%
